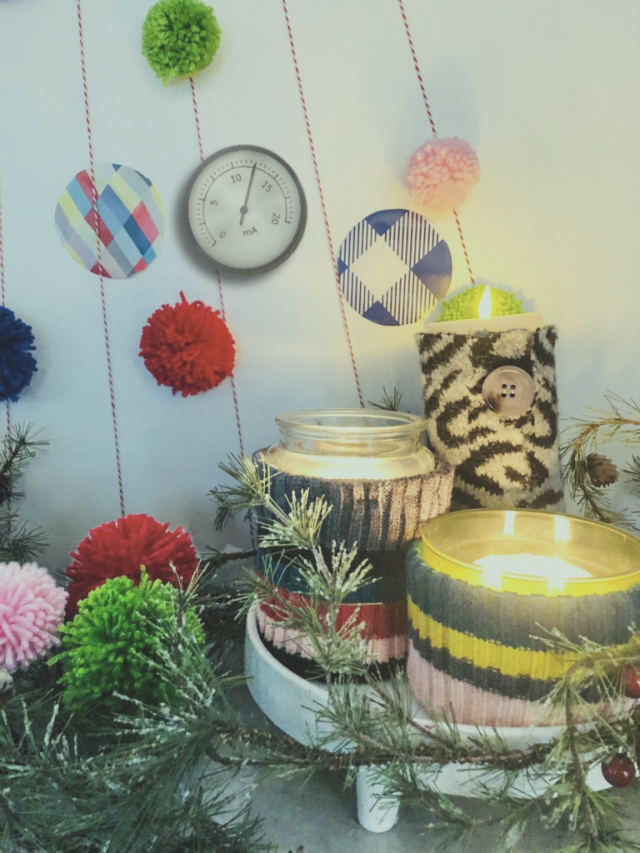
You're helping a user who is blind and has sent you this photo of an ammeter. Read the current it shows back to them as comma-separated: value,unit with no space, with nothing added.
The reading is 12.5,mA
